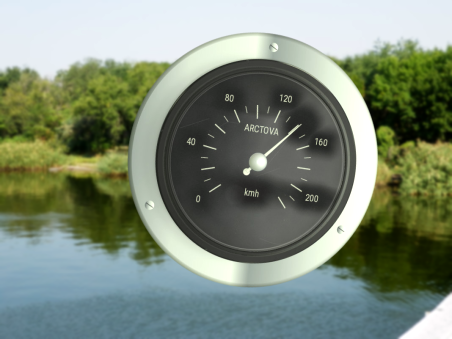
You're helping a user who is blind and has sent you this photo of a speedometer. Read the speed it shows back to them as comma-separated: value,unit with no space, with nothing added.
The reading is 140,km/h
